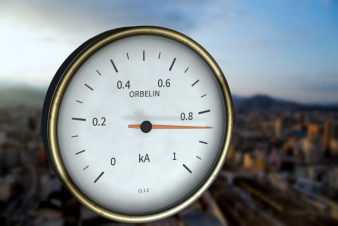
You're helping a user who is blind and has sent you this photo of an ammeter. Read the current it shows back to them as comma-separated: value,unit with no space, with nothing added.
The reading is 0.85,kA
